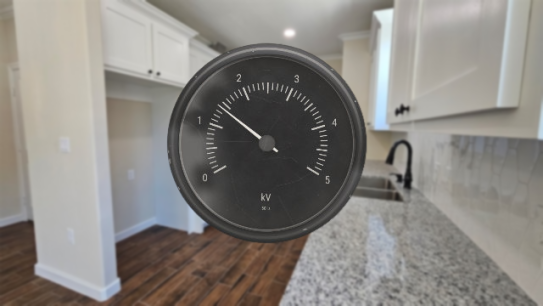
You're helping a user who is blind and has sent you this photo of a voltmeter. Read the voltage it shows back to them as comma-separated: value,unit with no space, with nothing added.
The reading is 1.4,kV
